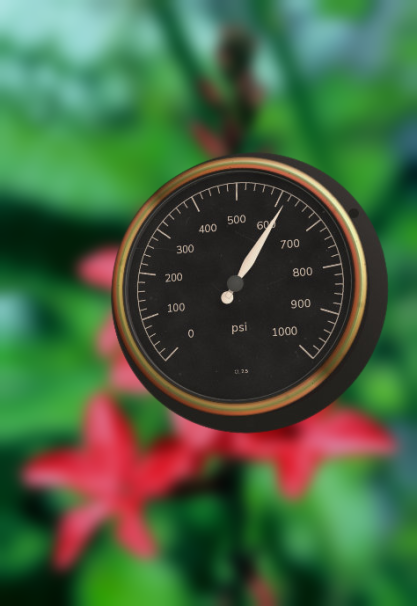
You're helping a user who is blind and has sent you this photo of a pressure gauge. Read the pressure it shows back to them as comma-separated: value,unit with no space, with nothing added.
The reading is 620,psi
